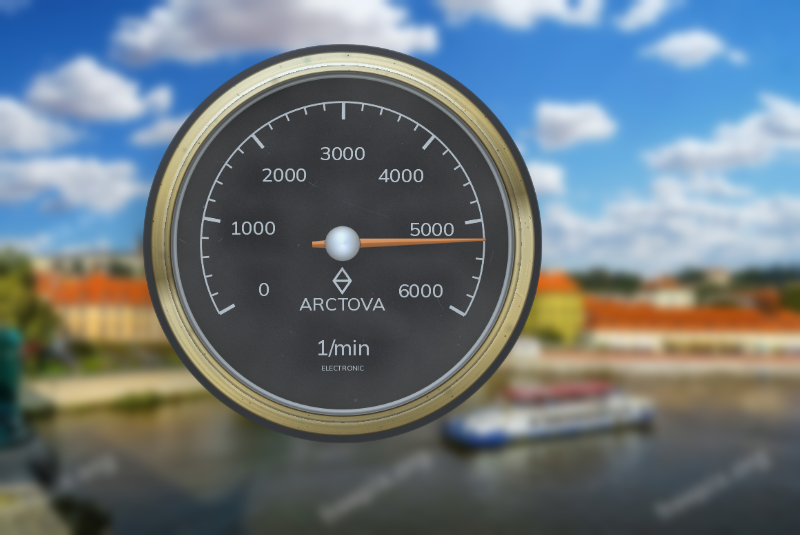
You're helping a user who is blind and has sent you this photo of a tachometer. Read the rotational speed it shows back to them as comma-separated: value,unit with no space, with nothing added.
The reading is 5200,rpm
